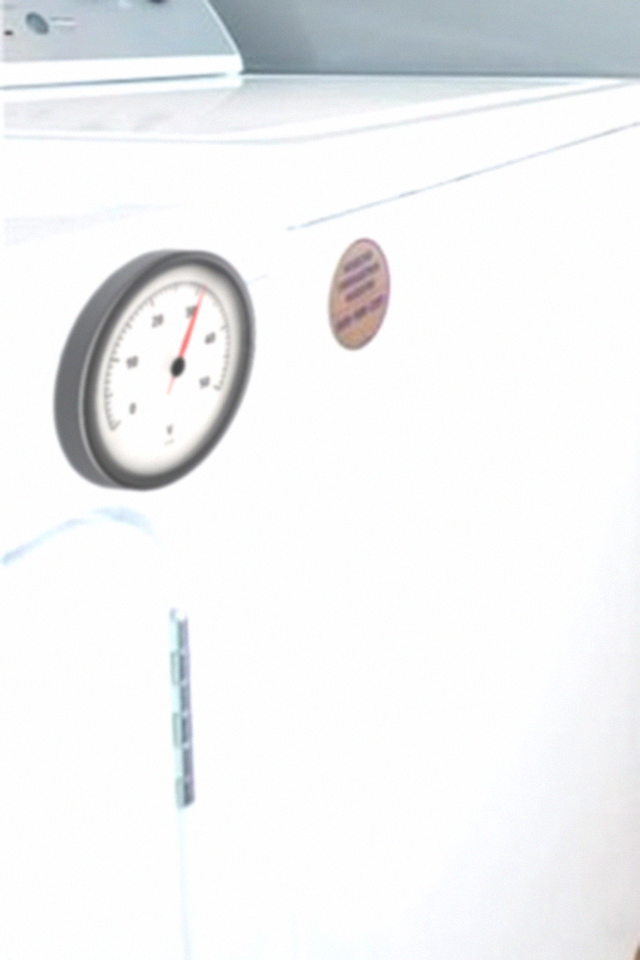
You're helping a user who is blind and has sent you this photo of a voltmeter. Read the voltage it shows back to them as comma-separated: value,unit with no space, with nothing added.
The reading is 30,V
